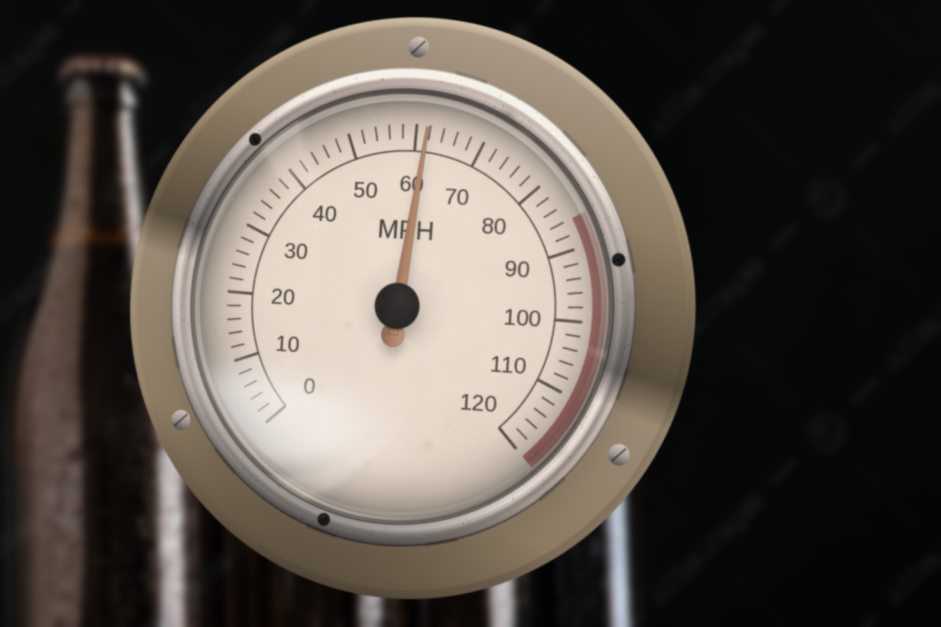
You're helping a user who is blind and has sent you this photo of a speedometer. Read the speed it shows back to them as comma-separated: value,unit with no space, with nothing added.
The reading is 62,mph
